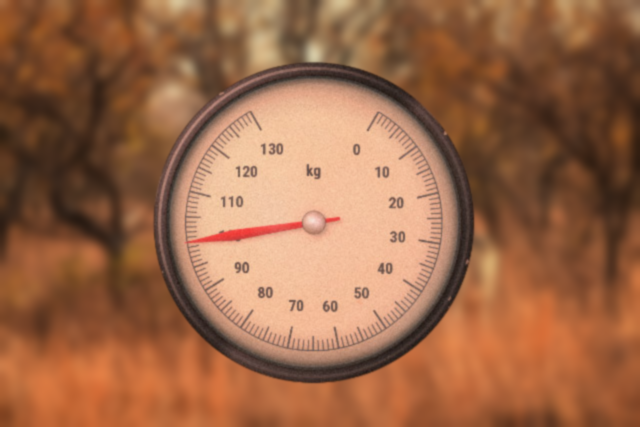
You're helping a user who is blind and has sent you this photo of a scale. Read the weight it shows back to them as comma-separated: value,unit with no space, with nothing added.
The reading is 100,kg
